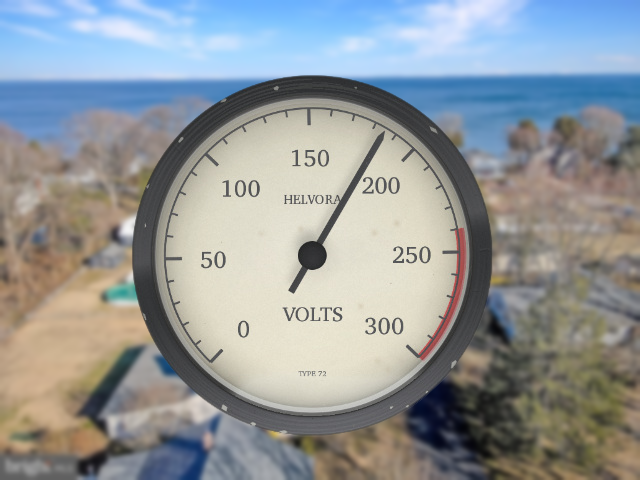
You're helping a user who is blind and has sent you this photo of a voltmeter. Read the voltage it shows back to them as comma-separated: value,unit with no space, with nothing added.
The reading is 185,V
